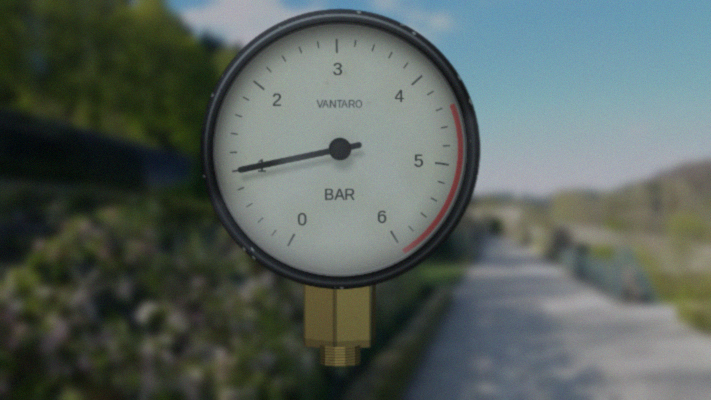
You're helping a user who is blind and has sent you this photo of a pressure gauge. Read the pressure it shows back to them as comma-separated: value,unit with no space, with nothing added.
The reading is 1,bar
